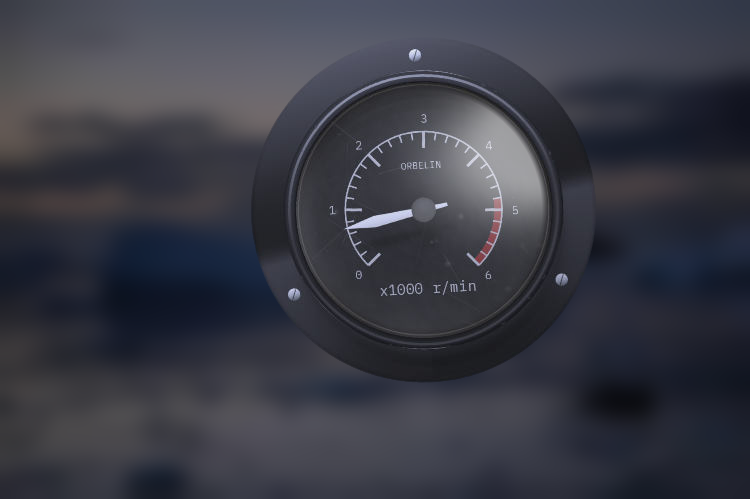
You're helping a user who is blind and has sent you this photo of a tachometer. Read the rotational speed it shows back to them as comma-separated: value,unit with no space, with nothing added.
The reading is 700,rpm
